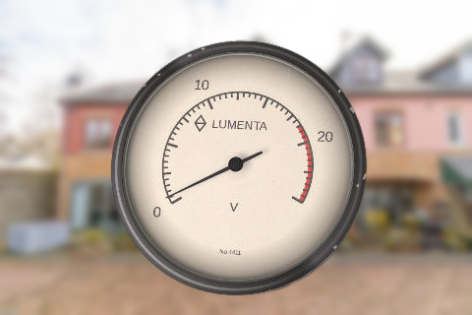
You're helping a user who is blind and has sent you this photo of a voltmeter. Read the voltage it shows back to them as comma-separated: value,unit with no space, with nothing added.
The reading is 0.5,V
